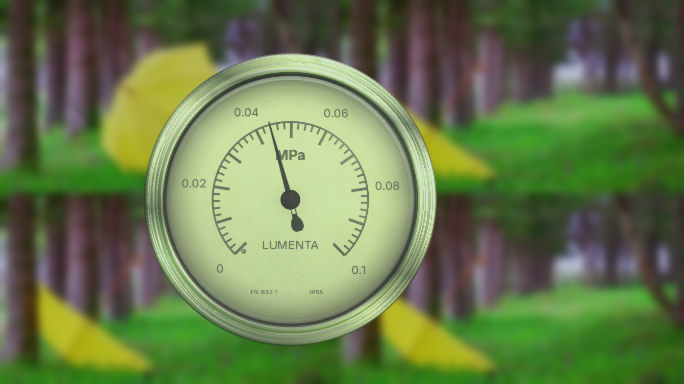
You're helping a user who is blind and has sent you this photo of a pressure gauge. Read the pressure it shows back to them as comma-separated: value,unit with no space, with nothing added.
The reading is 0.044,MPa
